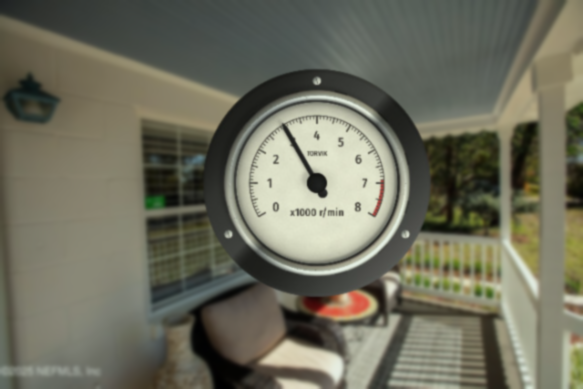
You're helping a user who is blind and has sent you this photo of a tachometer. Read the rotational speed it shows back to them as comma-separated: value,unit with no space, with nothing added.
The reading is 3000,rpm
